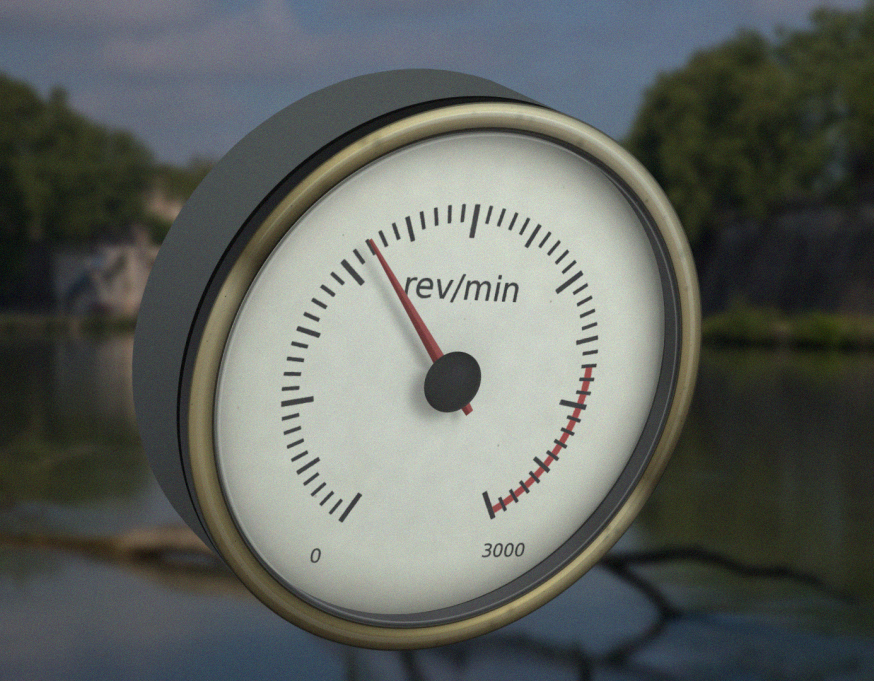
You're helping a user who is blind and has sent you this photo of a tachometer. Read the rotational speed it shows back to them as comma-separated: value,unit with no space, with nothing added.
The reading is 1100,rpm
